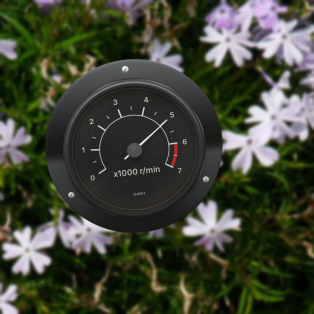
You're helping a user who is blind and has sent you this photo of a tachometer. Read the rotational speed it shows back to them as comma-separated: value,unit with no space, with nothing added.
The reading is 5000,rpm
